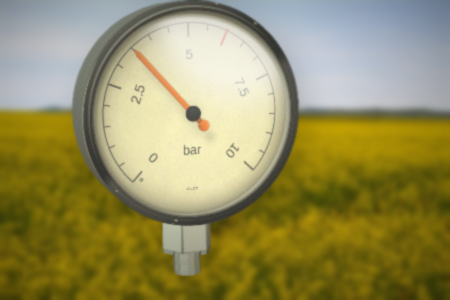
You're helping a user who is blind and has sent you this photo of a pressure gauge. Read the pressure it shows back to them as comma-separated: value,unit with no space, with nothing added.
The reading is 3.5,bar
